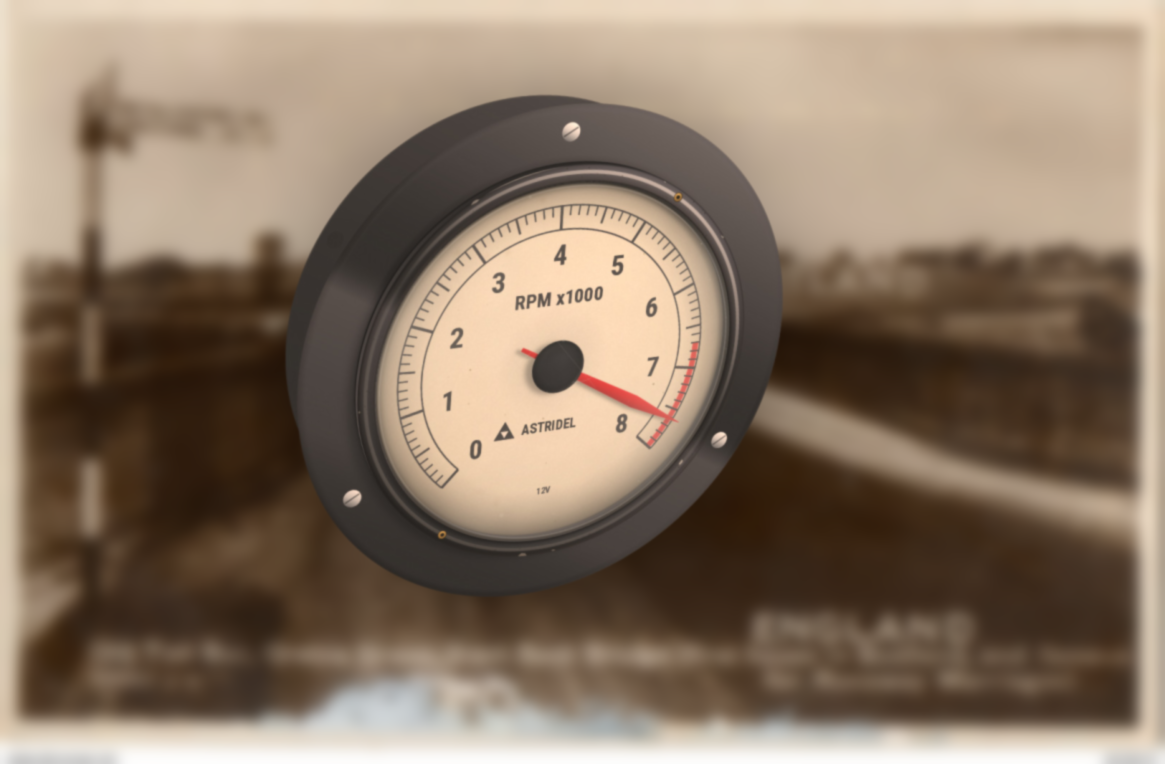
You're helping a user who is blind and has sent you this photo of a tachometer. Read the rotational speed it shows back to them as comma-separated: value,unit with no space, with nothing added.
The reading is 7600,rpm
